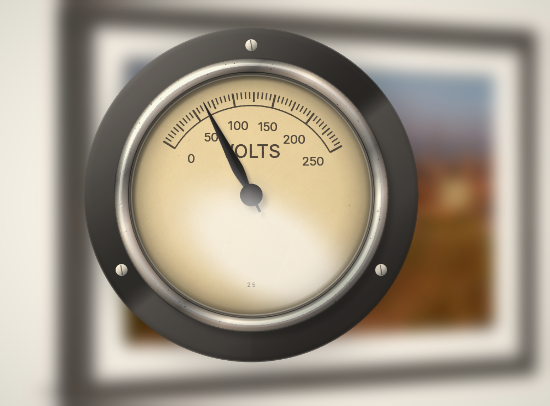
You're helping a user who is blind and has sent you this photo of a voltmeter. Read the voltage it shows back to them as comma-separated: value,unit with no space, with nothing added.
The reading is 65,V
